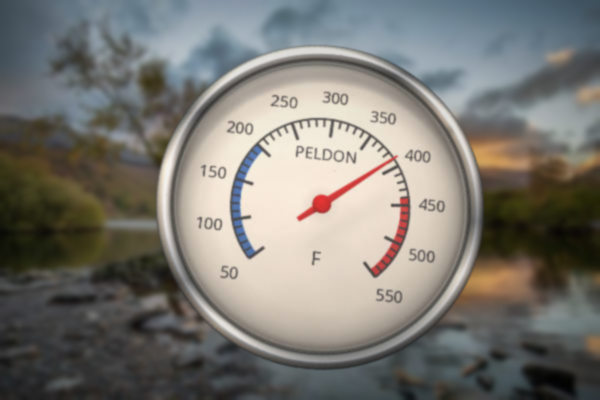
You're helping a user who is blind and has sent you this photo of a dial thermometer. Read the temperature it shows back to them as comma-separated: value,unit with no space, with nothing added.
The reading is 390,°F
